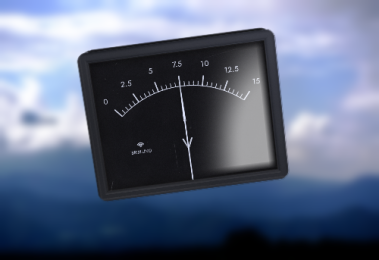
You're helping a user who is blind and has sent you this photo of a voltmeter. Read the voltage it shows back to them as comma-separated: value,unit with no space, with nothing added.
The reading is 7.5,V
